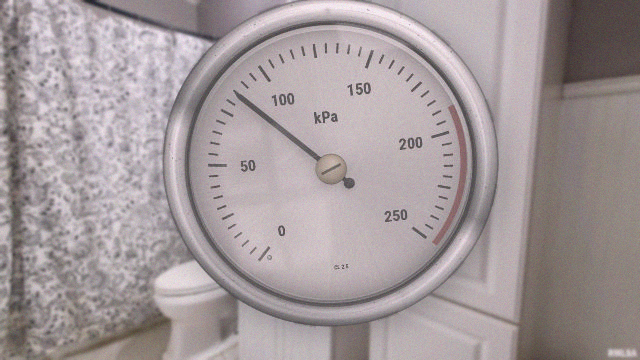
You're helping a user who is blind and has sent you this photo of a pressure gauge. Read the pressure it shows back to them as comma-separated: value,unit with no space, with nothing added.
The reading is 85,kPa
